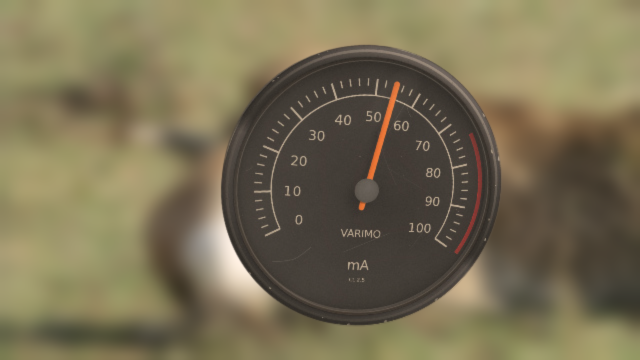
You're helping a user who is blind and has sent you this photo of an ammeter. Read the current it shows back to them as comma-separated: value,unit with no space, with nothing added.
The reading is 54,mA
